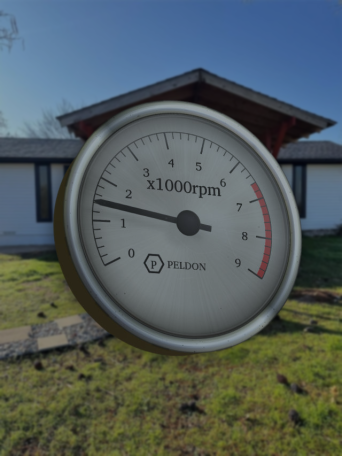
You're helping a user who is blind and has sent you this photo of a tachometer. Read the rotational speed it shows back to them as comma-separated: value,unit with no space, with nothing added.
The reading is 1400,rpm
